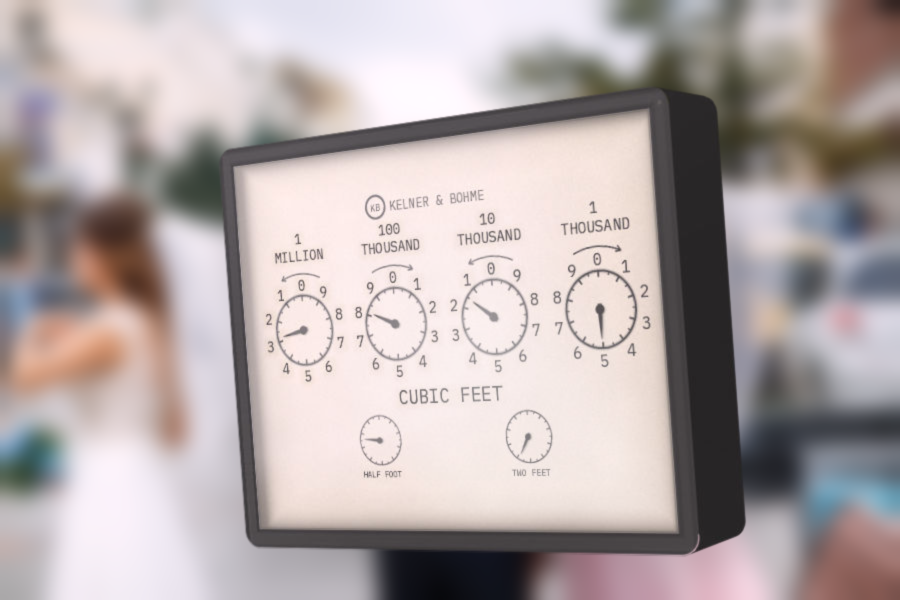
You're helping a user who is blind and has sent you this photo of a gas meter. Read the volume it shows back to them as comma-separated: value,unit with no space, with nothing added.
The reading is 281500,ft³
